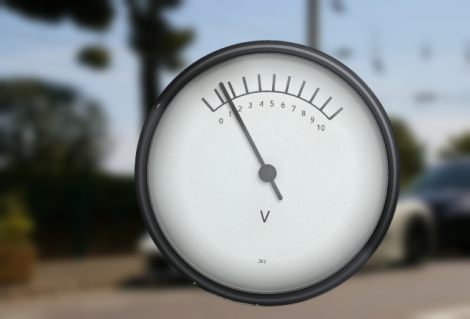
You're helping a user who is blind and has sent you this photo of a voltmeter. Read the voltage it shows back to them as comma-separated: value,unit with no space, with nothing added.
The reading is 1.5,V
